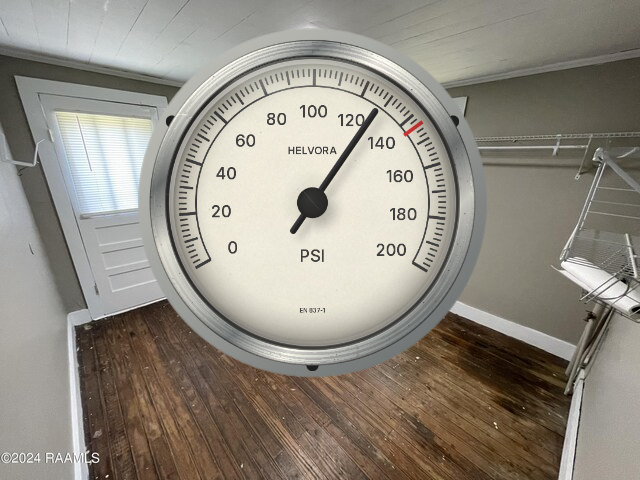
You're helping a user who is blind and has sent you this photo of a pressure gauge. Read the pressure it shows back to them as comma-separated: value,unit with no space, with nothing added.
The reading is 128,psi
